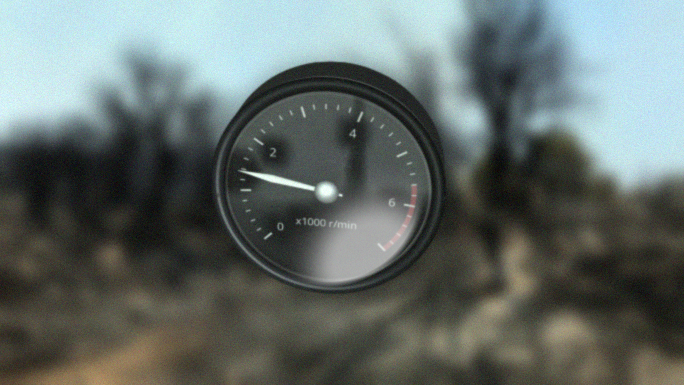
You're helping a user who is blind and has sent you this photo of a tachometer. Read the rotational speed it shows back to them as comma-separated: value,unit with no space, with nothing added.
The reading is 1400,rpm
